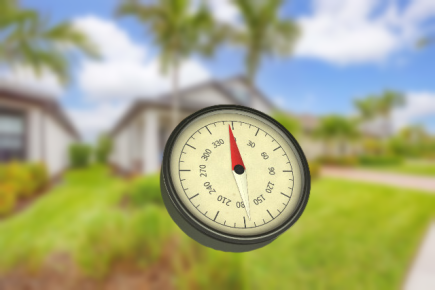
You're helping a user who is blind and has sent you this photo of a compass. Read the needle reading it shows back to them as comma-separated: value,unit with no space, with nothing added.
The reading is 355,°
